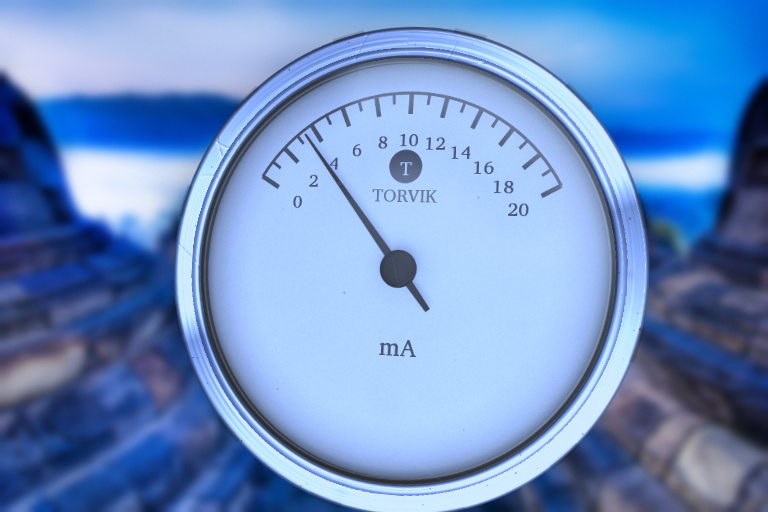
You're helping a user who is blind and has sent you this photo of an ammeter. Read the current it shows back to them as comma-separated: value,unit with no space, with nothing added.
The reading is 3.5,mA
